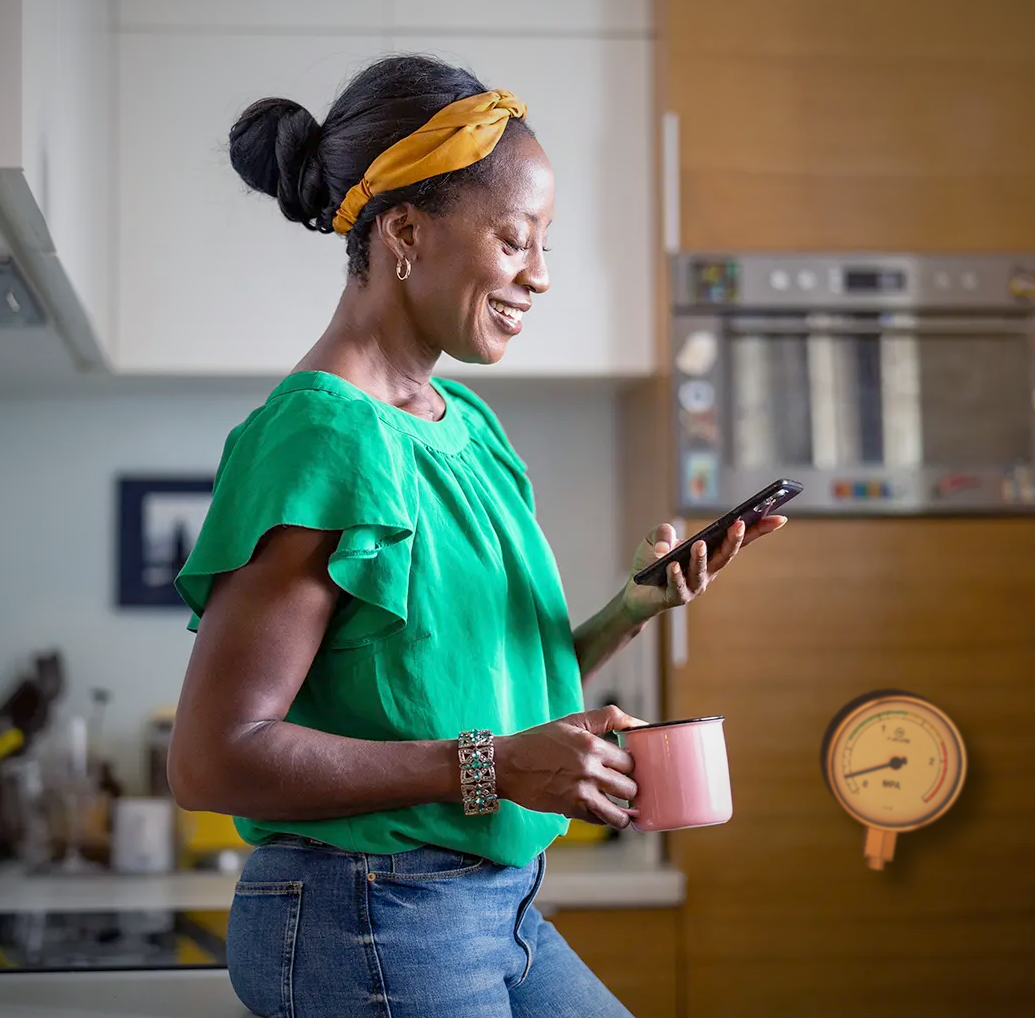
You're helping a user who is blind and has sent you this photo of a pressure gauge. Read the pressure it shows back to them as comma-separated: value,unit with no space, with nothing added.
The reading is 0.2,MPa
